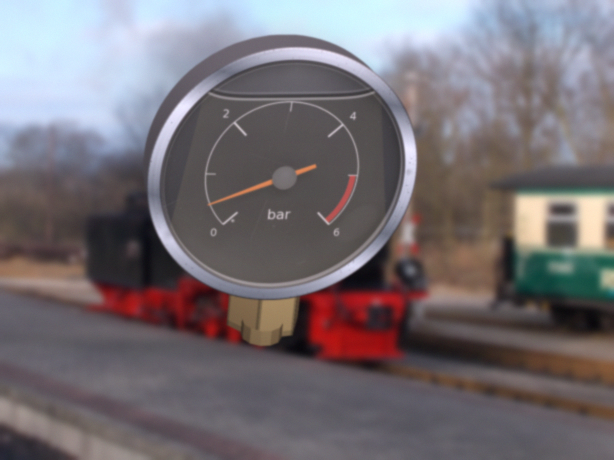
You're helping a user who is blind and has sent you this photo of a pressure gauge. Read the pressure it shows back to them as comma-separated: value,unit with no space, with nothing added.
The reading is 0.5,bar
